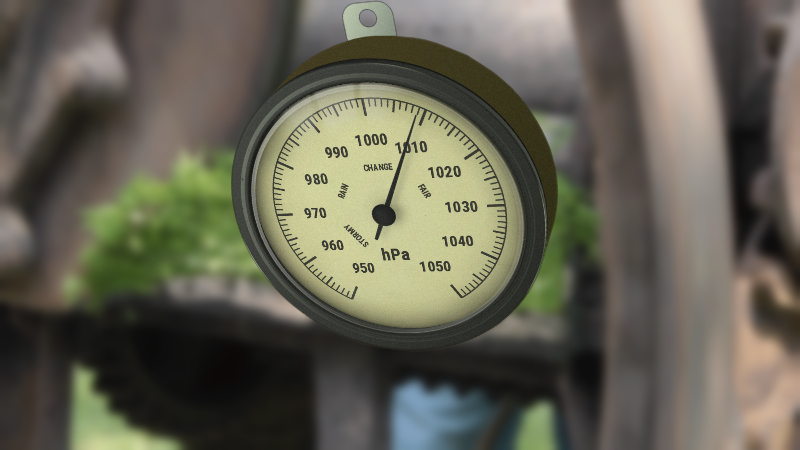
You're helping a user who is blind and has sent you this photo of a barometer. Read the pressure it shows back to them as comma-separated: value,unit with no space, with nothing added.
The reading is 1009,hPa
